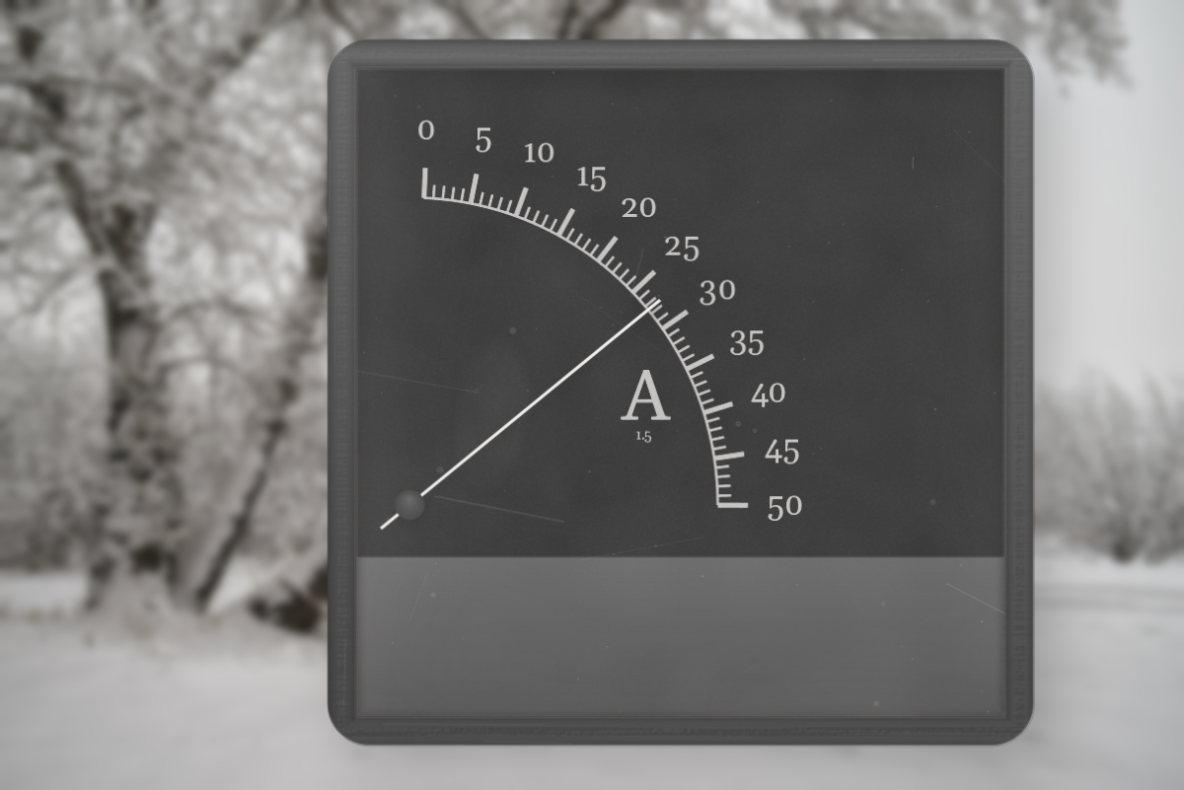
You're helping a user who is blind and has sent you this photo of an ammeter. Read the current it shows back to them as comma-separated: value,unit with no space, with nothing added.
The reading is 27.5,A
